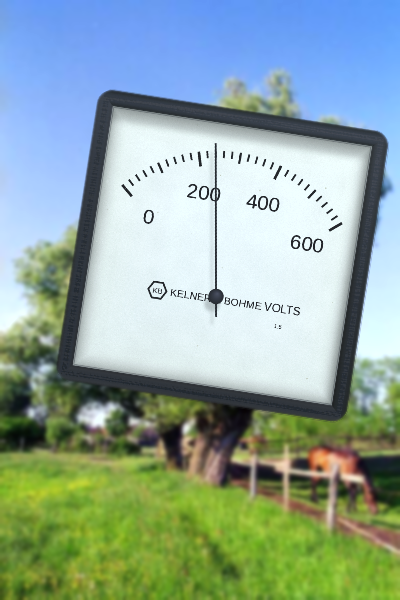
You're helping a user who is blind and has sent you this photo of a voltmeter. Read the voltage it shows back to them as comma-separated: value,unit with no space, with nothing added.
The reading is 240,V
